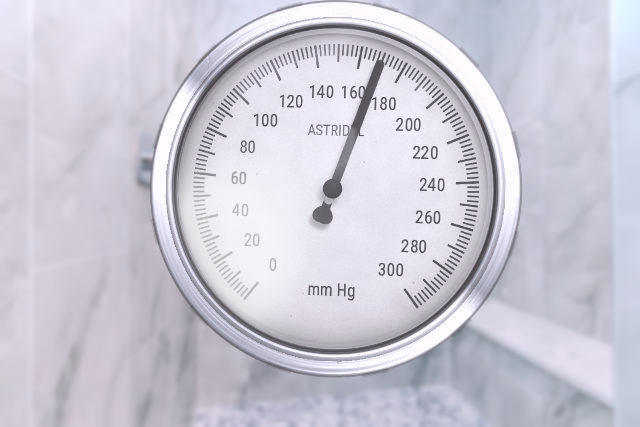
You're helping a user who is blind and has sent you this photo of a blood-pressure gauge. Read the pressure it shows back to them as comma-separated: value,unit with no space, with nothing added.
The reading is 170,mmHg
